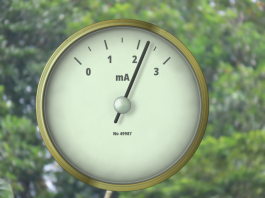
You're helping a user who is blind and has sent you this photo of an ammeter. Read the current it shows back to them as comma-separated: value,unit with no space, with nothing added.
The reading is 2.25,mA
